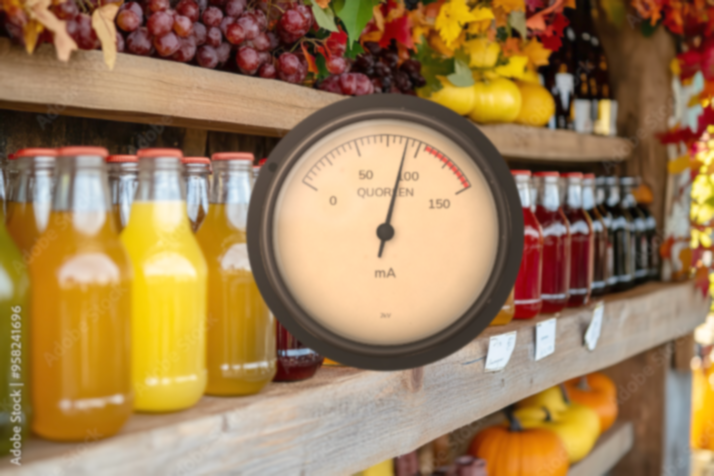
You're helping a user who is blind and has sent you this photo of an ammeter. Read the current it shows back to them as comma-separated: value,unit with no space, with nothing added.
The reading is 90,mA
